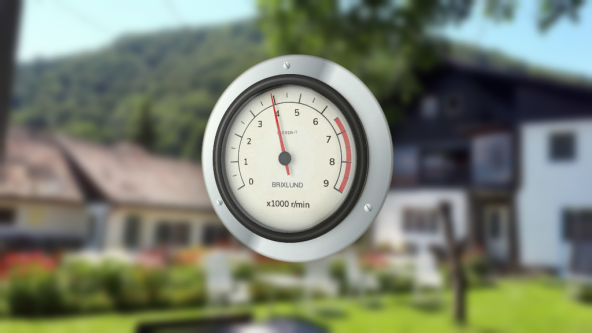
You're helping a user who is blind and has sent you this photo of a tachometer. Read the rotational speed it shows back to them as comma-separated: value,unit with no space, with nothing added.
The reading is 4000,rpm
